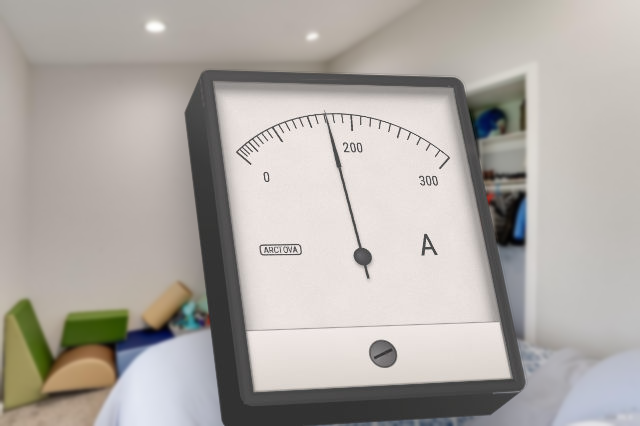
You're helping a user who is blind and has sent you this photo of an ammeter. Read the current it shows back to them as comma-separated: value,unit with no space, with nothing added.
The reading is 170,A
